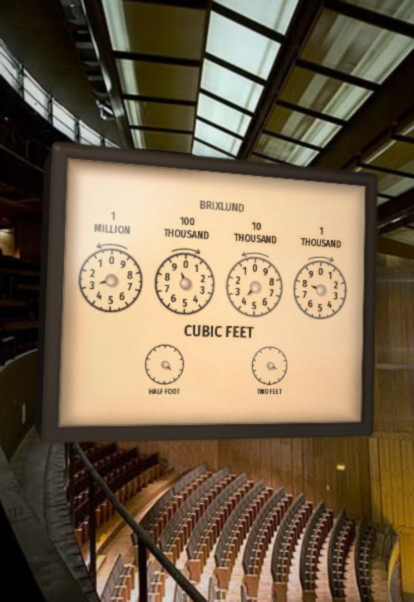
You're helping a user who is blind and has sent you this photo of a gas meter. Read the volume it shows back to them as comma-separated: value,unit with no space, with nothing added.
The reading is 293800,ft³
